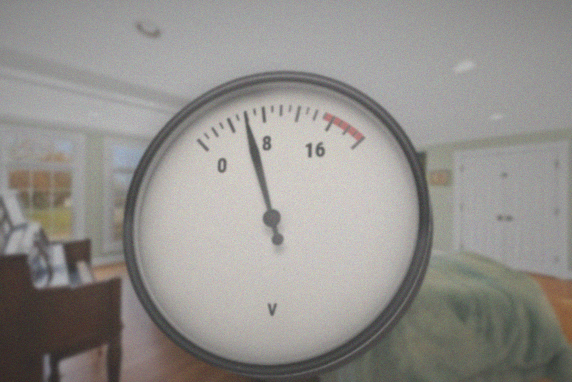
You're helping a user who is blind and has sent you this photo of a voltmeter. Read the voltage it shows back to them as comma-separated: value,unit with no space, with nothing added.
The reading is 6,V
